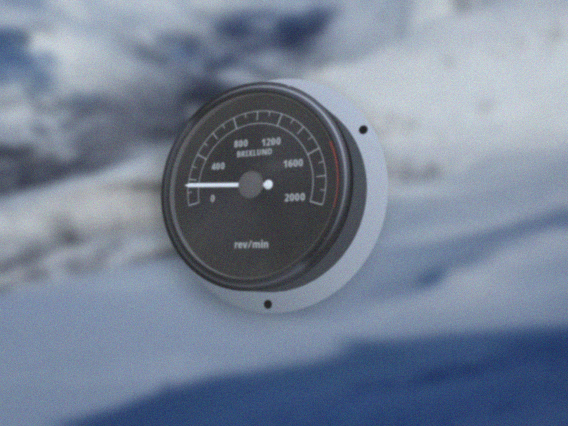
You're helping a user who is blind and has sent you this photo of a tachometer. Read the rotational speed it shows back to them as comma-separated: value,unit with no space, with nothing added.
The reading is 150,rpm
